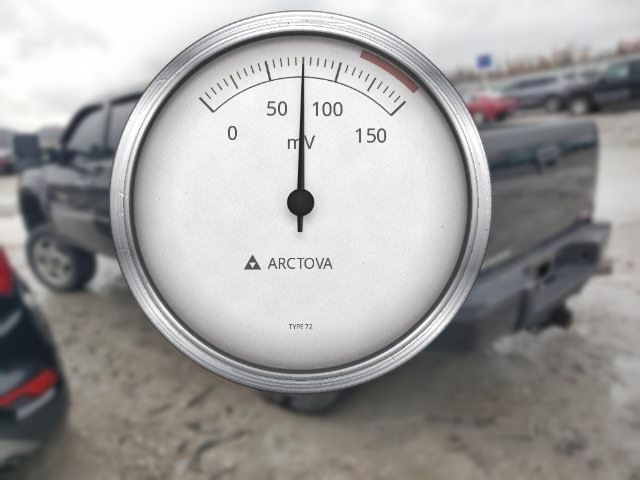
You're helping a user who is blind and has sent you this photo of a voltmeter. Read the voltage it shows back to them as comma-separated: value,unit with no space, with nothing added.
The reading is 75,mV
